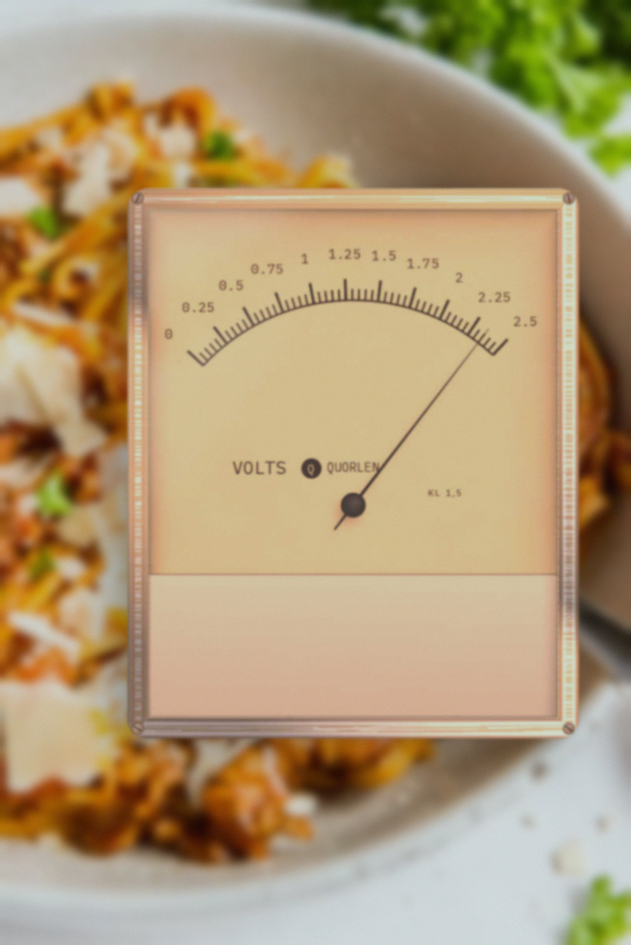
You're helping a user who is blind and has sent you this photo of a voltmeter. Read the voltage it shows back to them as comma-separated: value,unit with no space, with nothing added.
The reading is 2.35,V
